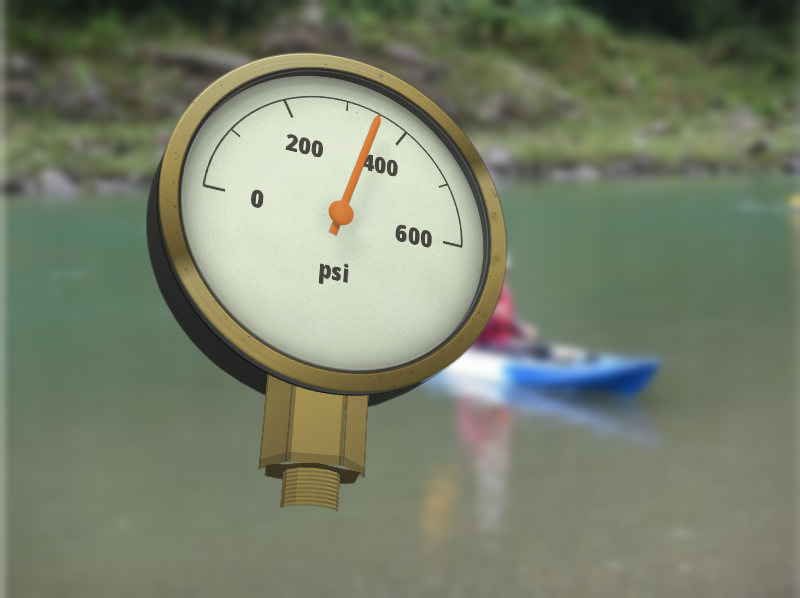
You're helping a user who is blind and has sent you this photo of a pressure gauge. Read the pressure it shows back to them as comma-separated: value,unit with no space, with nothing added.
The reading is 350,psi
